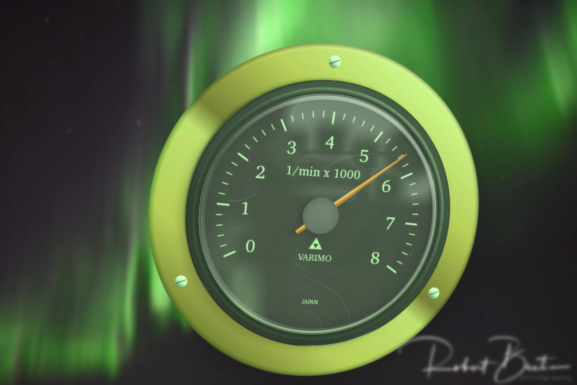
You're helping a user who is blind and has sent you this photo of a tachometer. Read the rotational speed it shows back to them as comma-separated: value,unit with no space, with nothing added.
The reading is 5600,rpm
